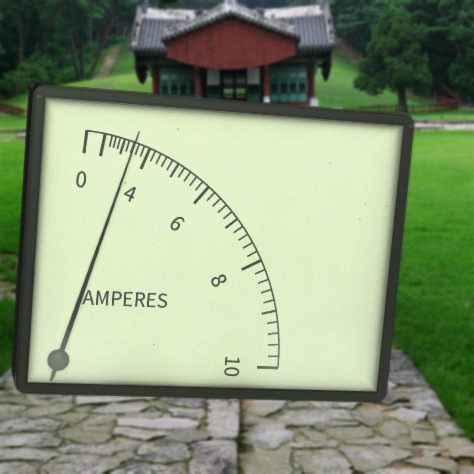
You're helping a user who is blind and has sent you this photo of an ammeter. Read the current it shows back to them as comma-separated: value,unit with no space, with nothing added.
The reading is 3.4,A
